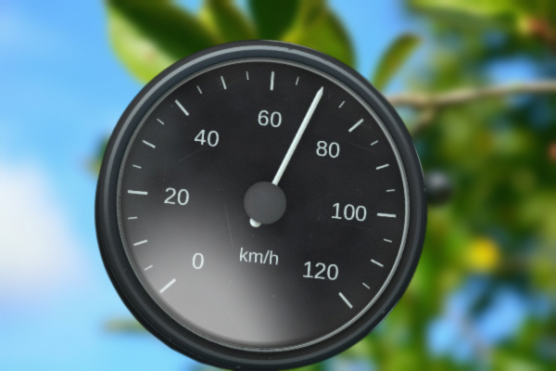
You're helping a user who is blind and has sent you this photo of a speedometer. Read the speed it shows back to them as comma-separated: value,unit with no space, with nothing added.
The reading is 70,km/h
